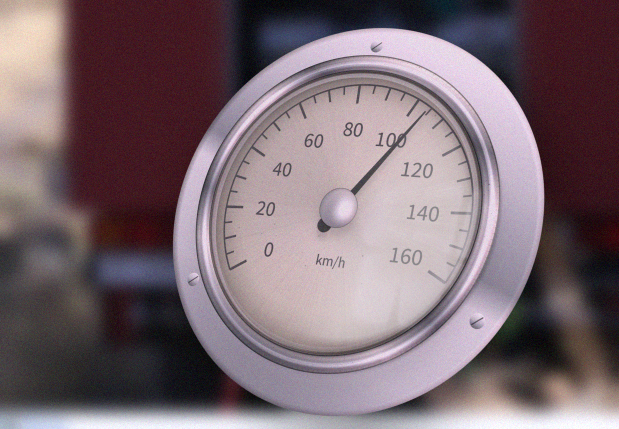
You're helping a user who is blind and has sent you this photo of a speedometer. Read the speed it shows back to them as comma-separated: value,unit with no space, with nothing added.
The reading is 105,km/h
